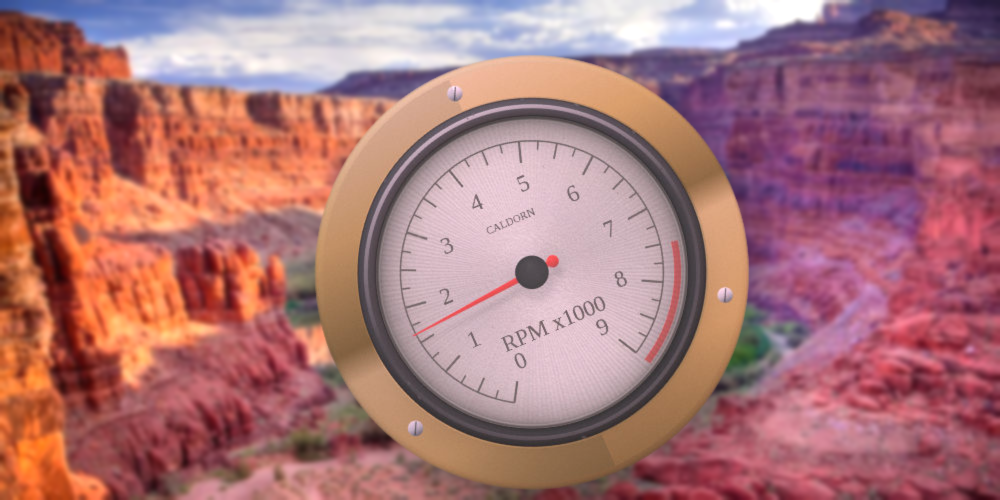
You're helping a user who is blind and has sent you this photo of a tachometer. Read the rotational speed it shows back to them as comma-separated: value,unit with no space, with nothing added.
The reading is 1625,rpm
